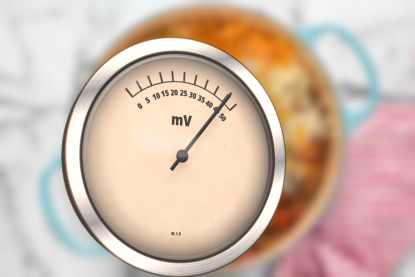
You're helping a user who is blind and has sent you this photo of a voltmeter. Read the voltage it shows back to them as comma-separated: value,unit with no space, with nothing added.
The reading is 45,mV
